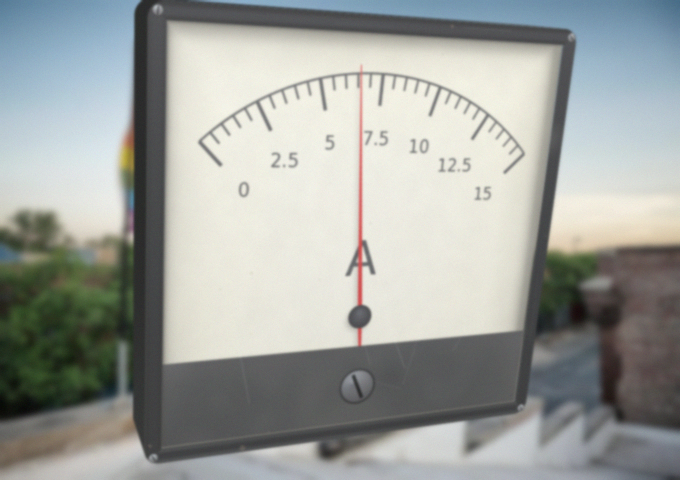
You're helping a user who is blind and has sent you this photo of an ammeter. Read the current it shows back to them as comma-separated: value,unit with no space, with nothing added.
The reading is 6.5,A
